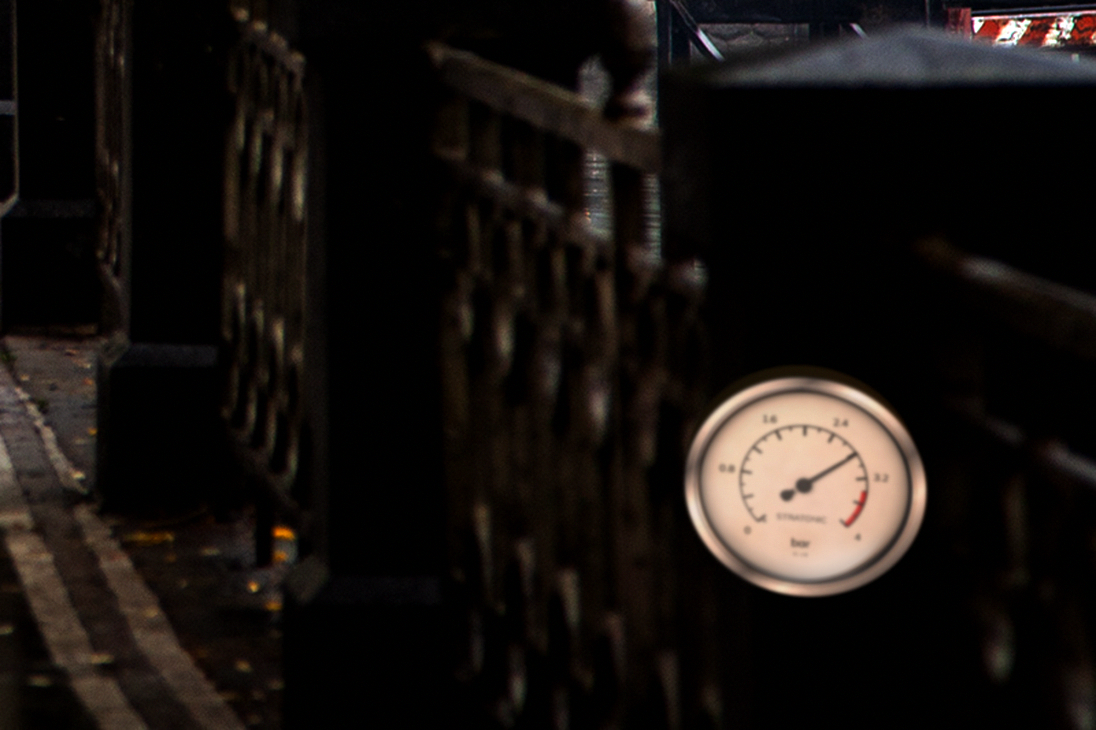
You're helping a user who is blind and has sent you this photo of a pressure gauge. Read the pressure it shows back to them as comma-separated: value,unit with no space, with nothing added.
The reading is 2.8,bar
